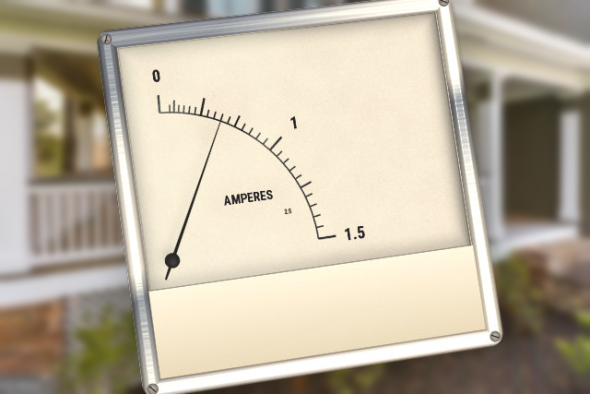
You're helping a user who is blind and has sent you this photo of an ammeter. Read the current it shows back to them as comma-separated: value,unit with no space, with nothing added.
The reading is 0.65,A
